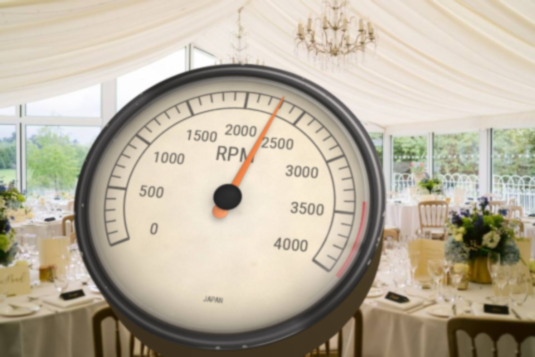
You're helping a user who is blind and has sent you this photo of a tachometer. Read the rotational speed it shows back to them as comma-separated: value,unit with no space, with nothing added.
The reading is 2300,rpm
